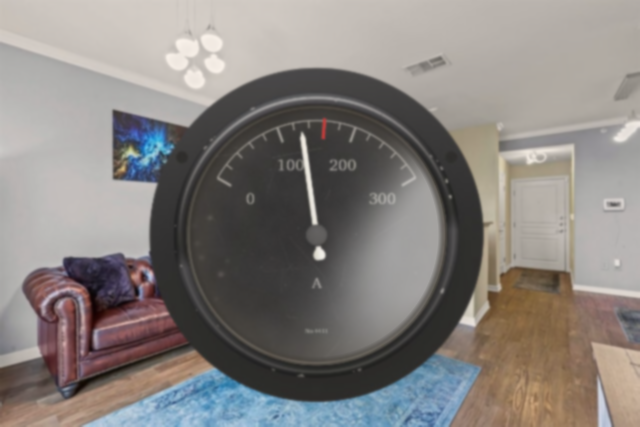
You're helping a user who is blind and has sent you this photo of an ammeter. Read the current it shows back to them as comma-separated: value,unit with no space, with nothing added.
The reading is 130,A
